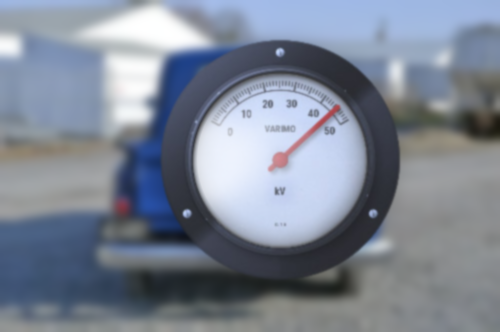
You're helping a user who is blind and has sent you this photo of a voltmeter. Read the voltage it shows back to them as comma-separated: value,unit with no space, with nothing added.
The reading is 45,kV
